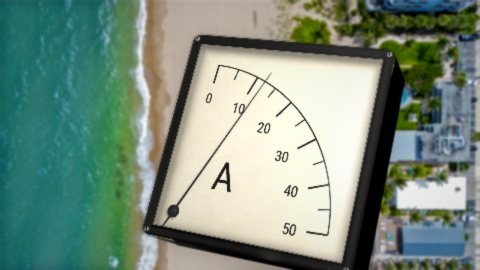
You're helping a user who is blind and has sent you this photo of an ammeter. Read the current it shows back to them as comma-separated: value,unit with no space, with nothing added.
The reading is 12.5,A
